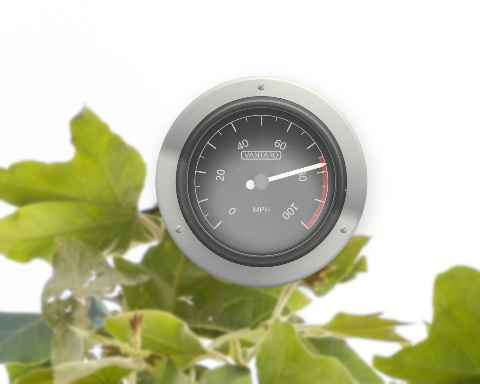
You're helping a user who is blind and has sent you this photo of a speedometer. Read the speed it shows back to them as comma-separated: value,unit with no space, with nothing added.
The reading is 77.5,mph
